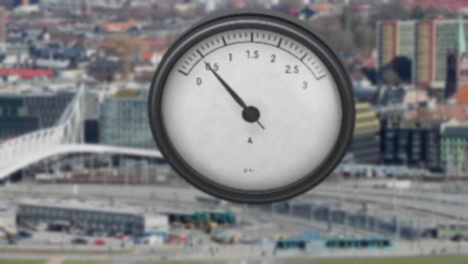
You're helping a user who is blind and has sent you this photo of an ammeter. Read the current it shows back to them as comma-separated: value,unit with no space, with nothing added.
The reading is 0.5,A
